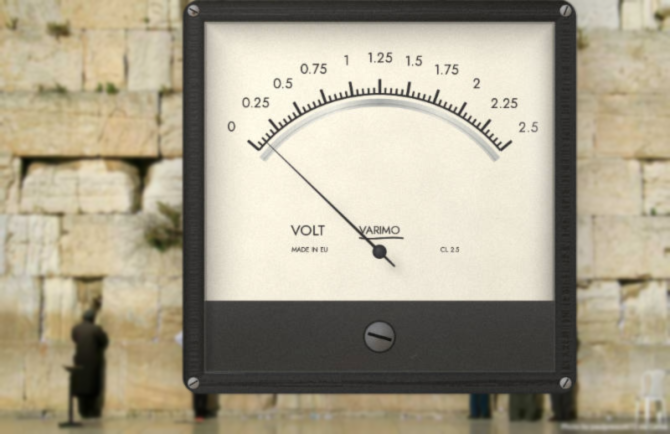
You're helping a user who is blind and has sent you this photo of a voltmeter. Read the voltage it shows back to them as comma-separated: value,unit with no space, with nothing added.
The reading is 0.1,V
